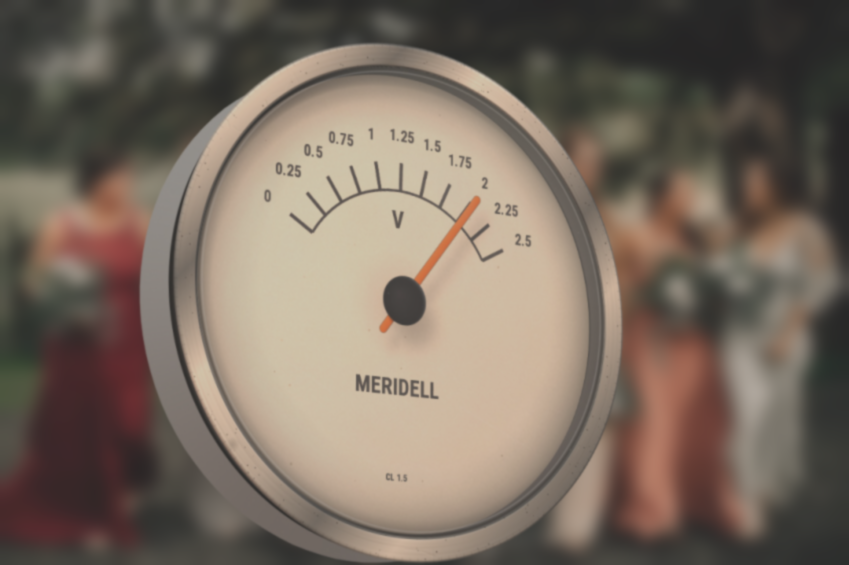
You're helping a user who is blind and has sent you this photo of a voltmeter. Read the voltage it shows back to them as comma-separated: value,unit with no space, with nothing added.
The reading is 2,V
